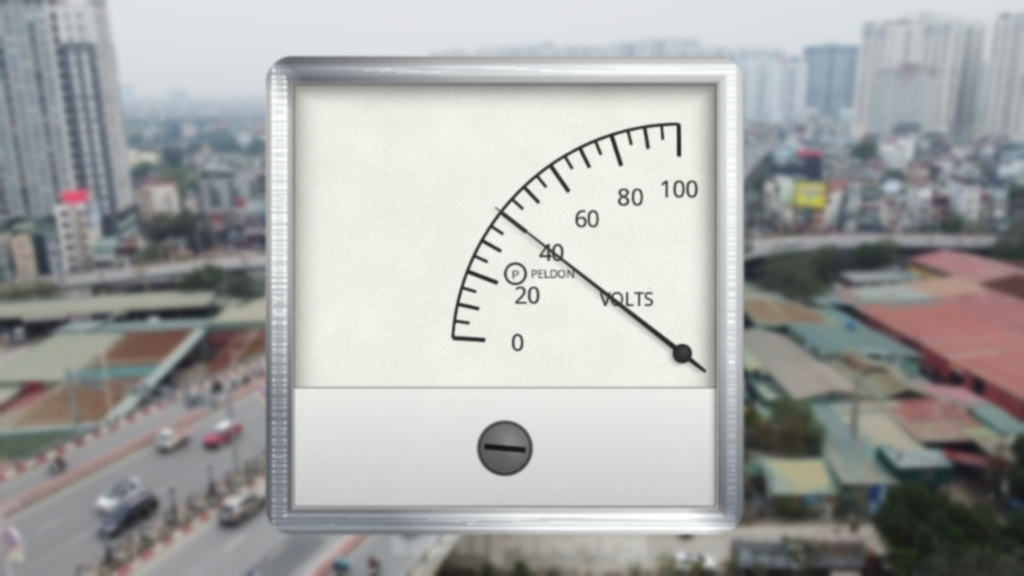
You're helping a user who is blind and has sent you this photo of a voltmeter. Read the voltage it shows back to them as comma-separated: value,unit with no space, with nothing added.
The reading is 40,V
